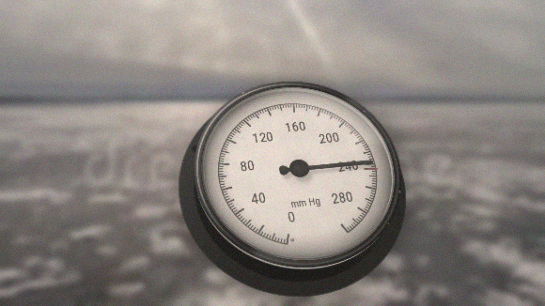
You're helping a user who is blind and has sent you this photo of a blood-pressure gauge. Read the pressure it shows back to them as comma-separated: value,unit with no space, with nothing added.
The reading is 240,mmHg
